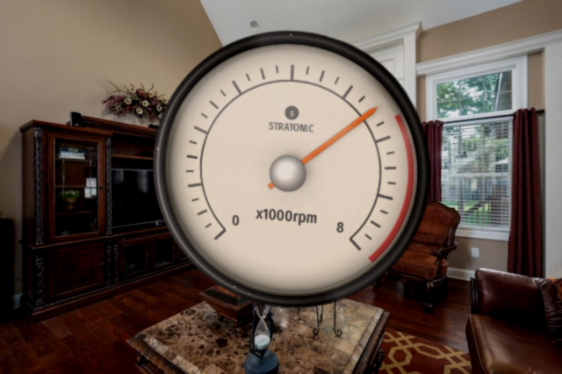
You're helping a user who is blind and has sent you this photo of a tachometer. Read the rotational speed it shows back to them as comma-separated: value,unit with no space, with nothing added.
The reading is 5500,rpm
